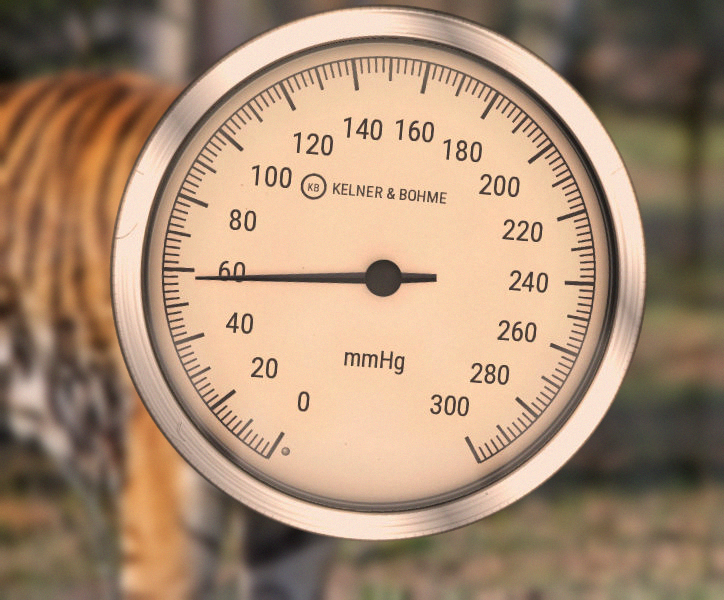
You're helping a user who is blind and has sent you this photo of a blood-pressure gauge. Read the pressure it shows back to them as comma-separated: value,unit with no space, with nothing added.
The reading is 58,mmHg
